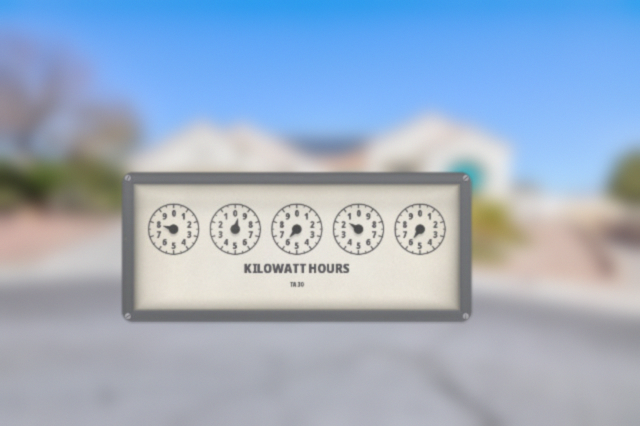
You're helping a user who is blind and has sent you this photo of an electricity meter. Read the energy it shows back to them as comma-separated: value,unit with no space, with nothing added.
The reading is 79616,kWh
